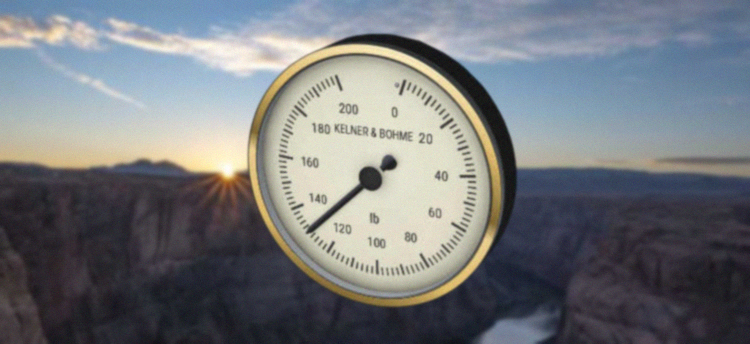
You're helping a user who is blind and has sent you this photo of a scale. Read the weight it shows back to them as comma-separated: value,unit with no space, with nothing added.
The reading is 130,lb
